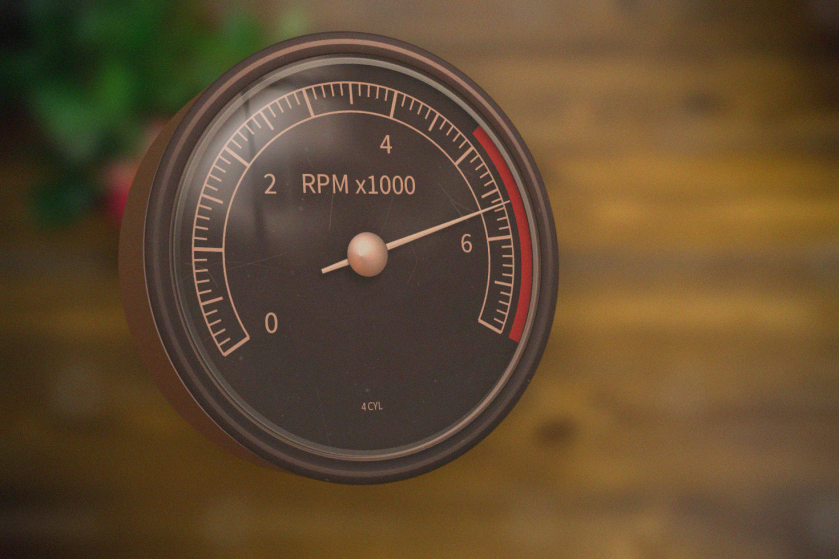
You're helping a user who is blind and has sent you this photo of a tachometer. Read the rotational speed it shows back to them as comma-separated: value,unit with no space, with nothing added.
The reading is 5650,rpm
